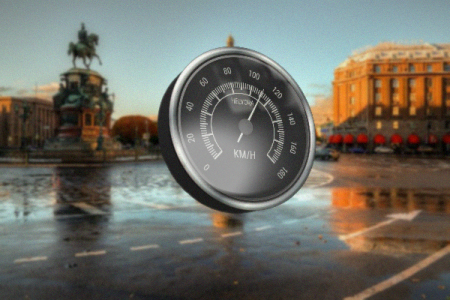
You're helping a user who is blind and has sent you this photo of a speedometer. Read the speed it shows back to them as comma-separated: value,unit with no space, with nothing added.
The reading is 110,km/h
